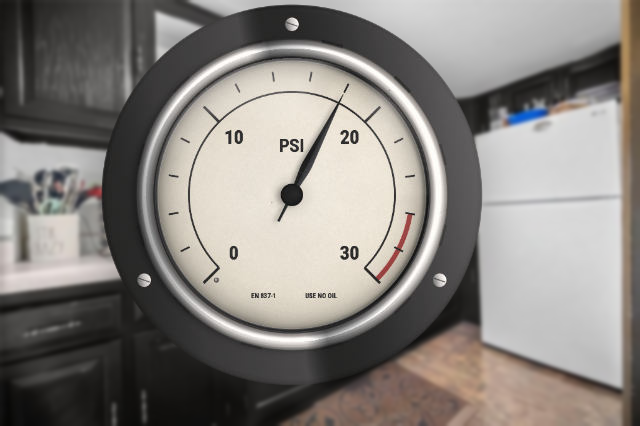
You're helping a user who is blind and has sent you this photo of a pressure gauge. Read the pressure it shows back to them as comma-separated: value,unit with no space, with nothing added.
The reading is 18,psi
